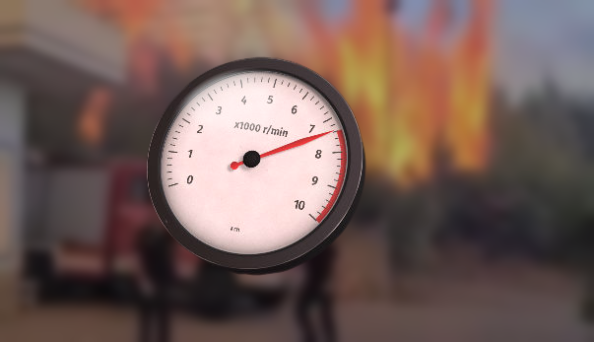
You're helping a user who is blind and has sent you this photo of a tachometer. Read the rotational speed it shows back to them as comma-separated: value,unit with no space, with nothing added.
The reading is 7400,rpm
